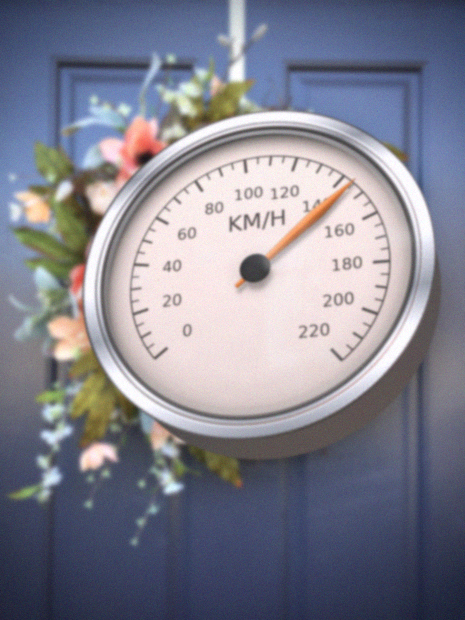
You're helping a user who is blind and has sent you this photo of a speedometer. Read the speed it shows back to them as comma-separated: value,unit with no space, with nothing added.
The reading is 145,km/h
